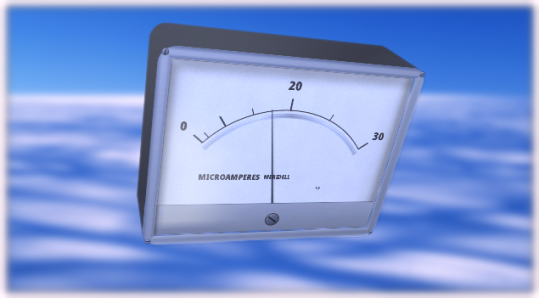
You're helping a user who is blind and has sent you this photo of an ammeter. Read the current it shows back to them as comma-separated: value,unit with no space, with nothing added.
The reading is 17.5,µA
